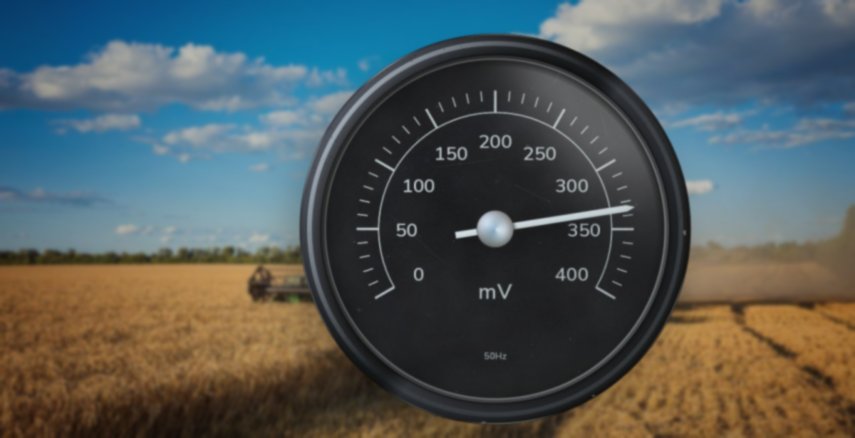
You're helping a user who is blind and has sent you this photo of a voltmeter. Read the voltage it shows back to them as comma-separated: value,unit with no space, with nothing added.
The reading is 335,mV
